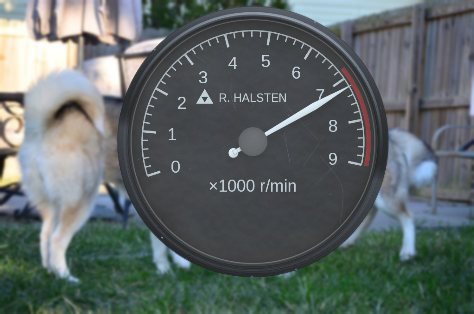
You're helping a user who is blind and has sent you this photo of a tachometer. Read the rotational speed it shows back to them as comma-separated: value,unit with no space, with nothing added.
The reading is 7200,rpm
